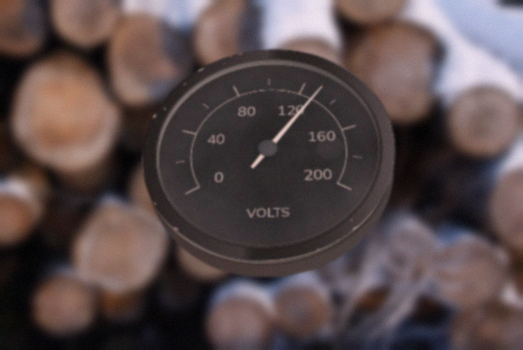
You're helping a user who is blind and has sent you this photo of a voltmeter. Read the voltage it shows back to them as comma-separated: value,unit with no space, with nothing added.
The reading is 130,V
